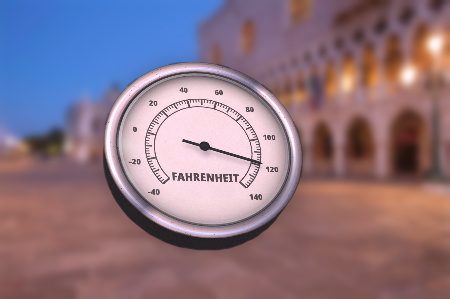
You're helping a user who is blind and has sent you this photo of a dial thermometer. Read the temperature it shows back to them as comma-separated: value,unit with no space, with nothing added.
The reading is 120,°F
